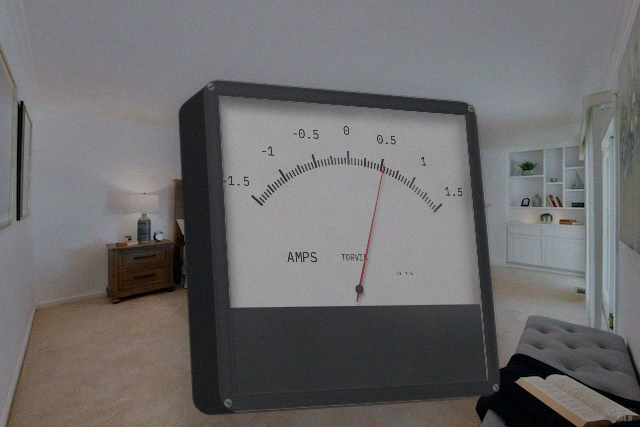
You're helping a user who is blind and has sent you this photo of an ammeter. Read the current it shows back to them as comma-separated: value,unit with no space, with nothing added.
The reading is 0.5,A
